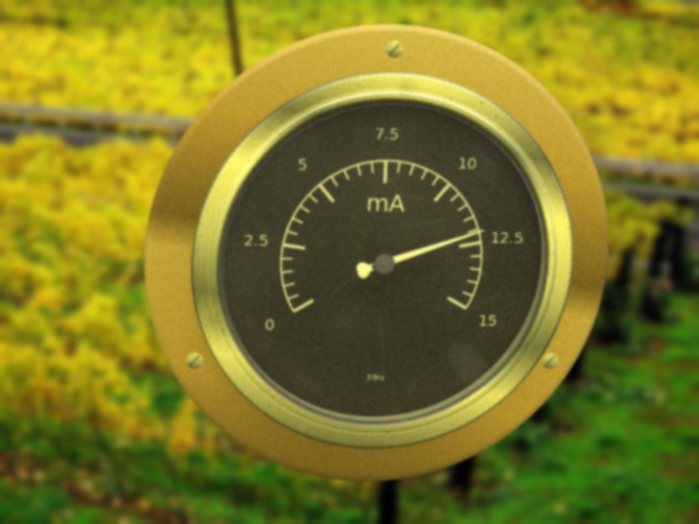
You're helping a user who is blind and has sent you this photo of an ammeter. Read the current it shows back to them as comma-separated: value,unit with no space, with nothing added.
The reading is 12,mA
